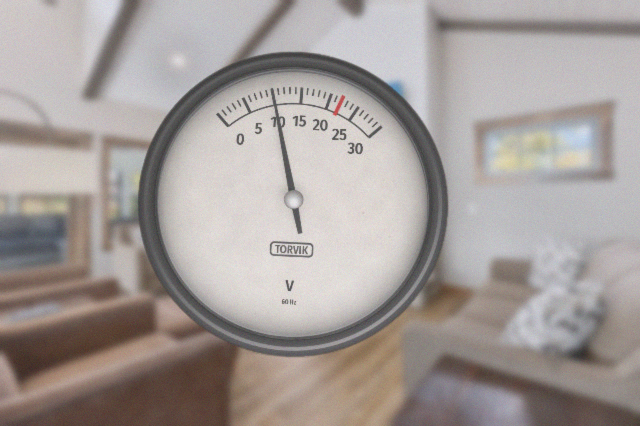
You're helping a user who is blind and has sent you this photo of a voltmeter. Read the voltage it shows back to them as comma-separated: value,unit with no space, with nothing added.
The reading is 10,V
